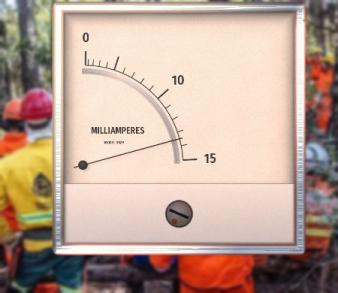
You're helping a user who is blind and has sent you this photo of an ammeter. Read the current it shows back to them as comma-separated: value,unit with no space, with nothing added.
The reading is 13.5,mA
